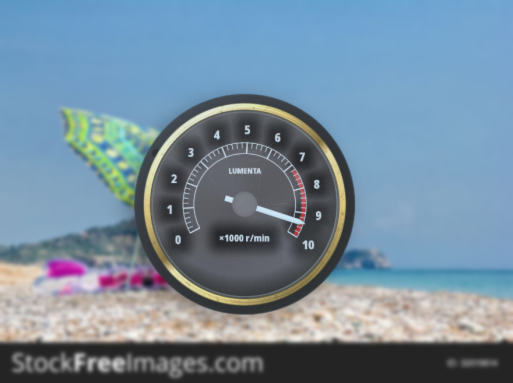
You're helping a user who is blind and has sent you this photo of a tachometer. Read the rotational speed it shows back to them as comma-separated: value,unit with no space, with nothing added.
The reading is 9400,rpm
